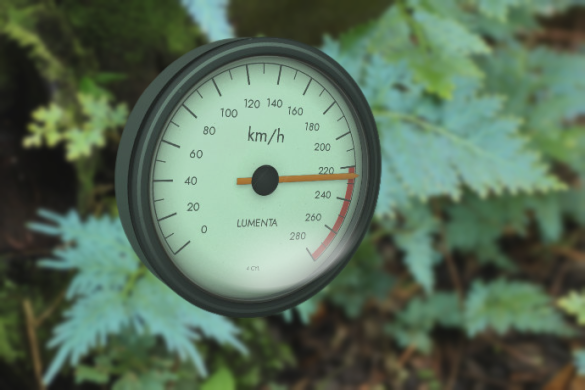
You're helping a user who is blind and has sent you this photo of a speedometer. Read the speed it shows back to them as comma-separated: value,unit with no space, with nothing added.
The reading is 225,km/h
